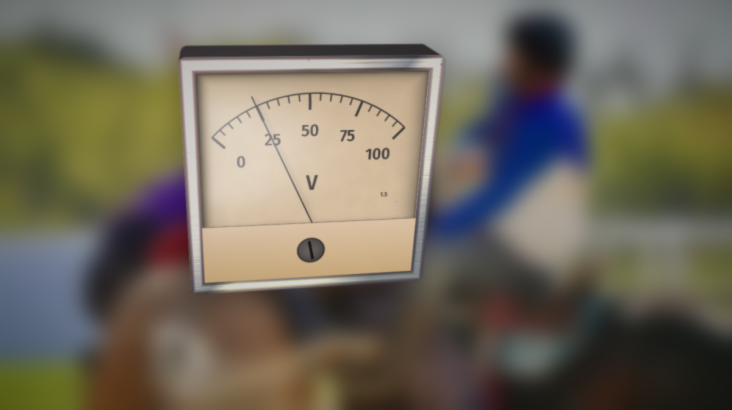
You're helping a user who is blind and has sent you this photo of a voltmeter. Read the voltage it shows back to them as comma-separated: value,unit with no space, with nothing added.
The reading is 25,V
